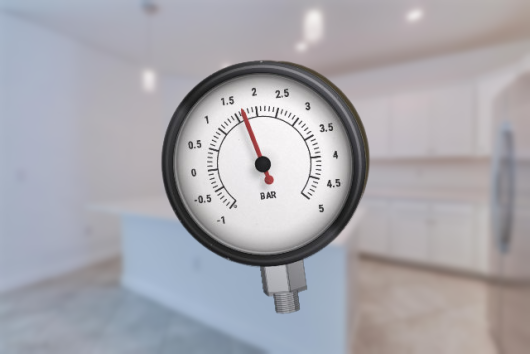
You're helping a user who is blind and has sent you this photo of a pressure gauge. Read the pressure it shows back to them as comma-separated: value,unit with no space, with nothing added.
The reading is 1.7,bar
